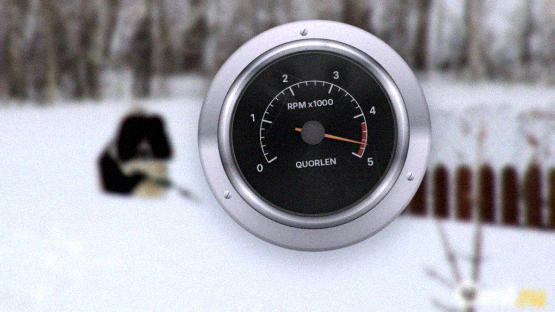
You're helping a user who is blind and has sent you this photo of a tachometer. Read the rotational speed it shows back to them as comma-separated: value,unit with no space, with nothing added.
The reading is 4700,rpm
